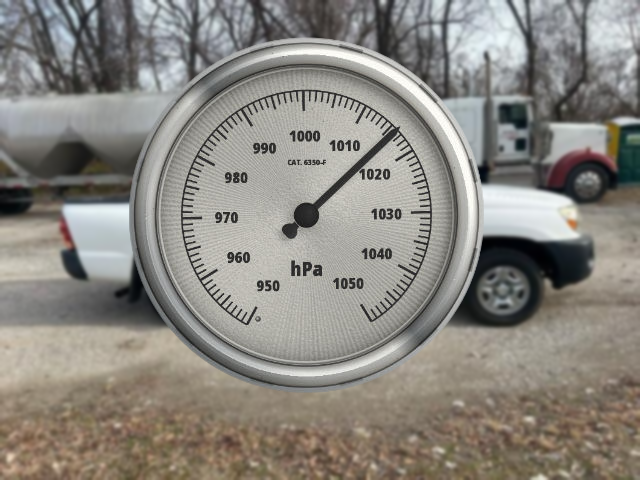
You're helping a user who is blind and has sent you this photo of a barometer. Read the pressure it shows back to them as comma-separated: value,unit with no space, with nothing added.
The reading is 1016,hPa
